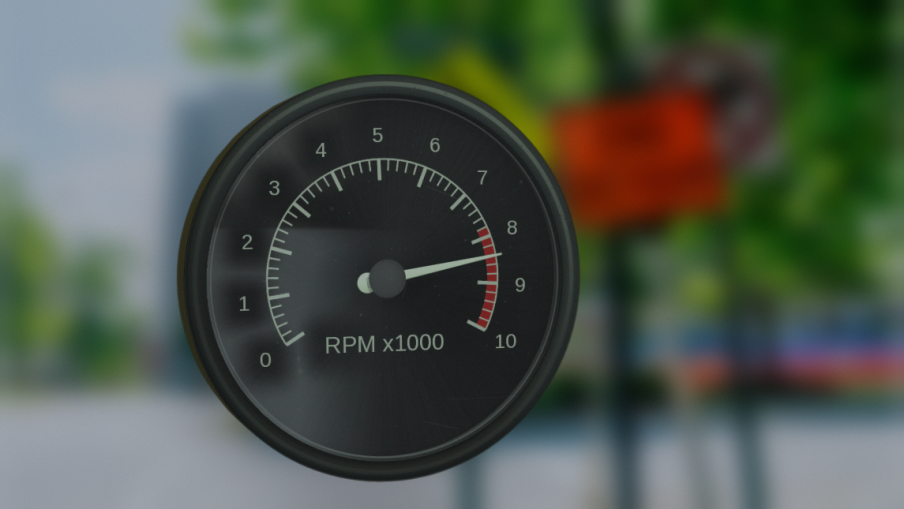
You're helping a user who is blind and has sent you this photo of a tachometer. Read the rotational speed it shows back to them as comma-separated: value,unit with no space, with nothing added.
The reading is 8400,rpm
